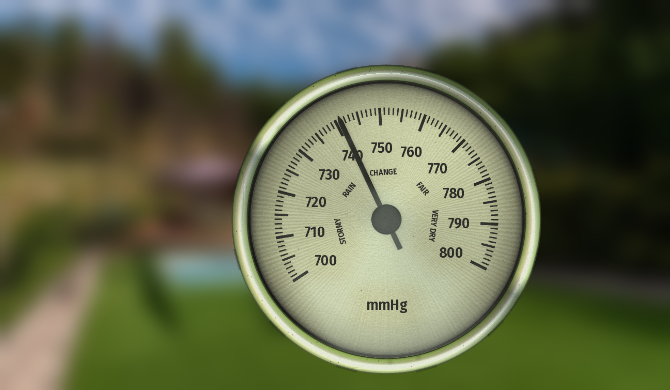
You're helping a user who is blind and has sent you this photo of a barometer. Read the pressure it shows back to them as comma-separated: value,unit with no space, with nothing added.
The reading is 741,mmHg
